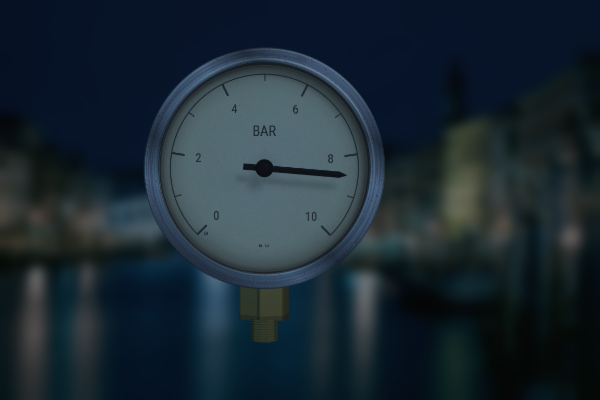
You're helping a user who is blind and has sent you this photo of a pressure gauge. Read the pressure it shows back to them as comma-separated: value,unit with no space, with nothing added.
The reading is 8.5,bar
